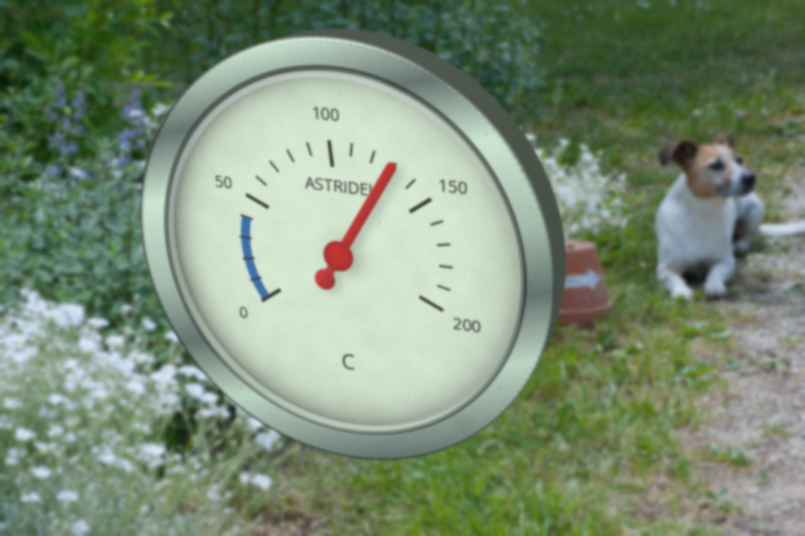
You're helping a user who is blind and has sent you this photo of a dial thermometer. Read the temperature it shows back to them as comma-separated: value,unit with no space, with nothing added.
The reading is 130,°C
